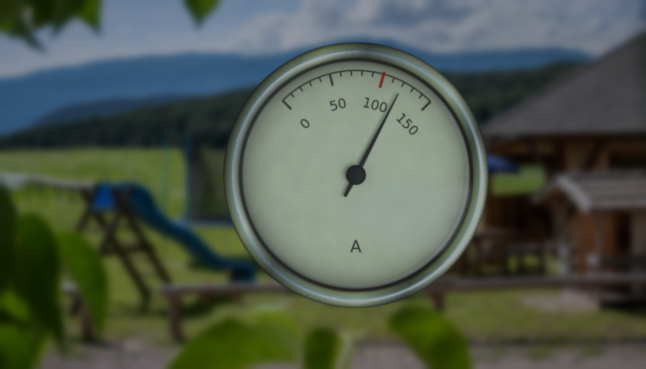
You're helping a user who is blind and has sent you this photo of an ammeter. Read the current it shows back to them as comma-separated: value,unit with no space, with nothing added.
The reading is 120,A
